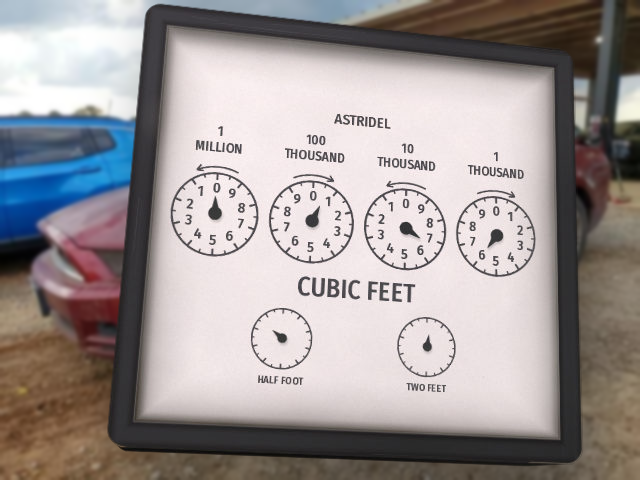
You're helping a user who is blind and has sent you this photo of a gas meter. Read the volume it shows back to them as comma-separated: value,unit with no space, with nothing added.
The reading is 6600,ft³
